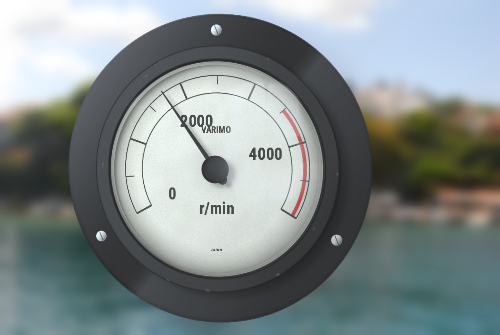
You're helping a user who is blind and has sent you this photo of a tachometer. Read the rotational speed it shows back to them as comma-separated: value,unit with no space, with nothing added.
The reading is 1750,rpm
